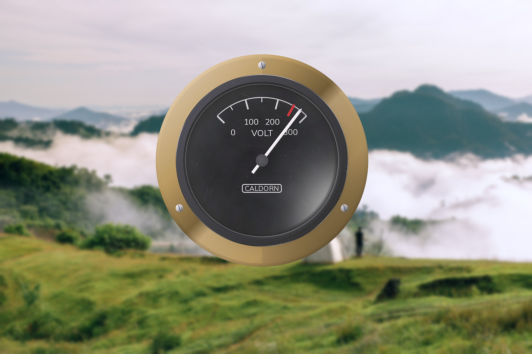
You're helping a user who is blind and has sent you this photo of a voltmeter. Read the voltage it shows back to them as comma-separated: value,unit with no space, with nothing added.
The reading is 275,V
